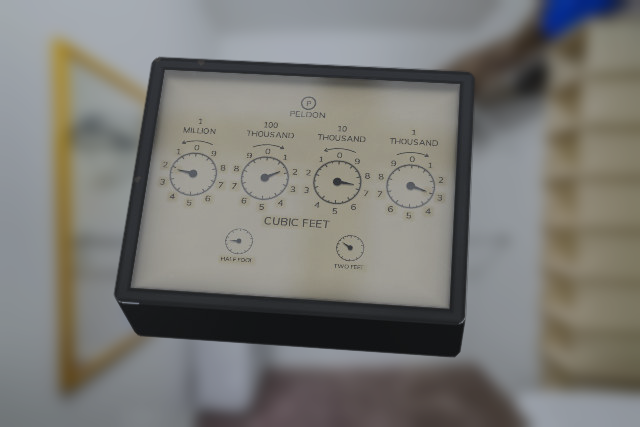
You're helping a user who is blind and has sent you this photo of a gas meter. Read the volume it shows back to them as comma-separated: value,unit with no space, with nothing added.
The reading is 217300,ft³
